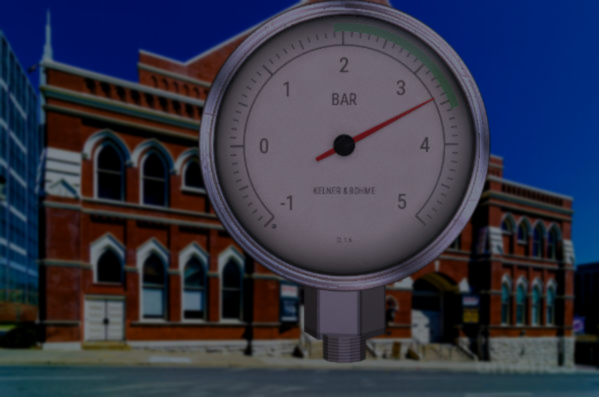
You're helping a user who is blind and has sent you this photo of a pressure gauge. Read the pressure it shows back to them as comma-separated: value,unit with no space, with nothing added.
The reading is 3.4,bar
